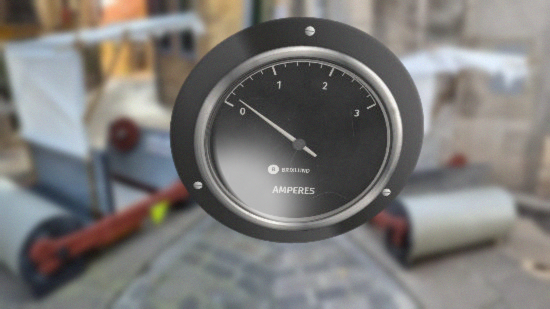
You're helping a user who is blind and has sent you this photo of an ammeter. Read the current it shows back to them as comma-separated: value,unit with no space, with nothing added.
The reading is 0.2,A
